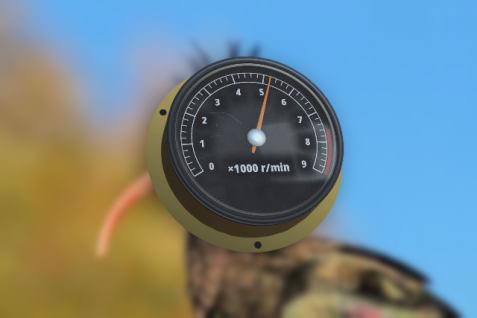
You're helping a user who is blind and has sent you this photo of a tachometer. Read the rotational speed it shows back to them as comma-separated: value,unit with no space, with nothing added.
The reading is 5200,rpm
